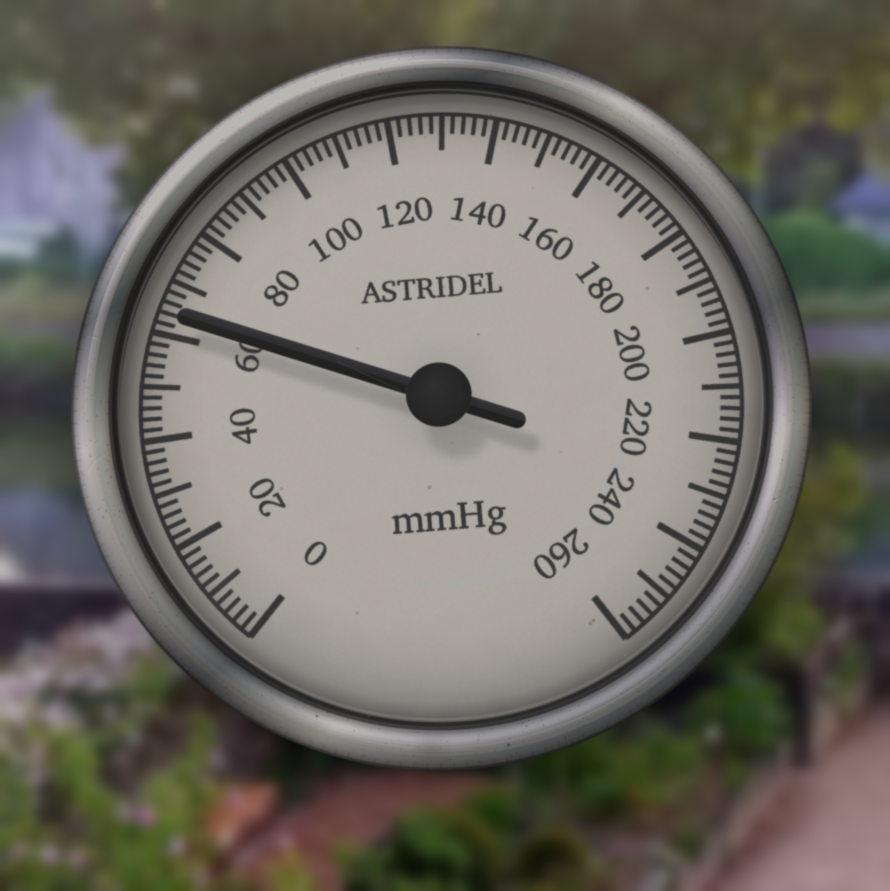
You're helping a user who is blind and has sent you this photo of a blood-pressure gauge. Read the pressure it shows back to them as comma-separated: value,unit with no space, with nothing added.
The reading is 64,mmHg
